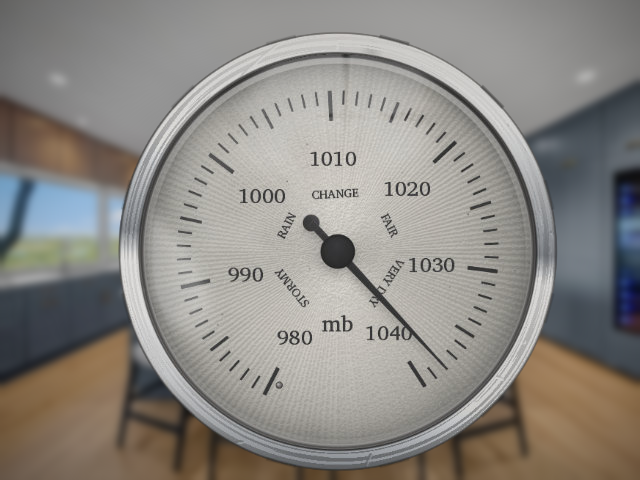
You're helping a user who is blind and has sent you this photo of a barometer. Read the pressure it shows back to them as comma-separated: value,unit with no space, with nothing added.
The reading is 1038,mbar
